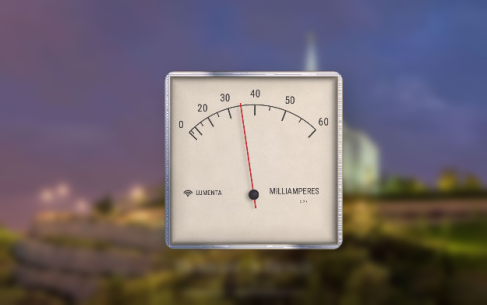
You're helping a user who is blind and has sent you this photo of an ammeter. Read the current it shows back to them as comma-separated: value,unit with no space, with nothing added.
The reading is 35,mA
